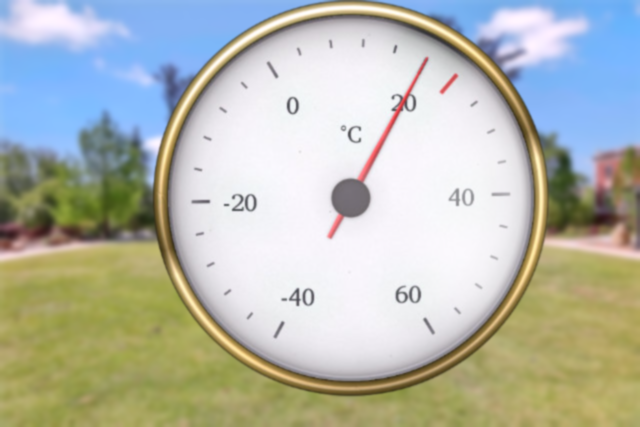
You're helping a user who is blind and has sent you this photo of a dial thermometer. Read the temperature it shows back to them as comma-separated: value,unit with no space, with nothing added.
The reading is 20,°C
